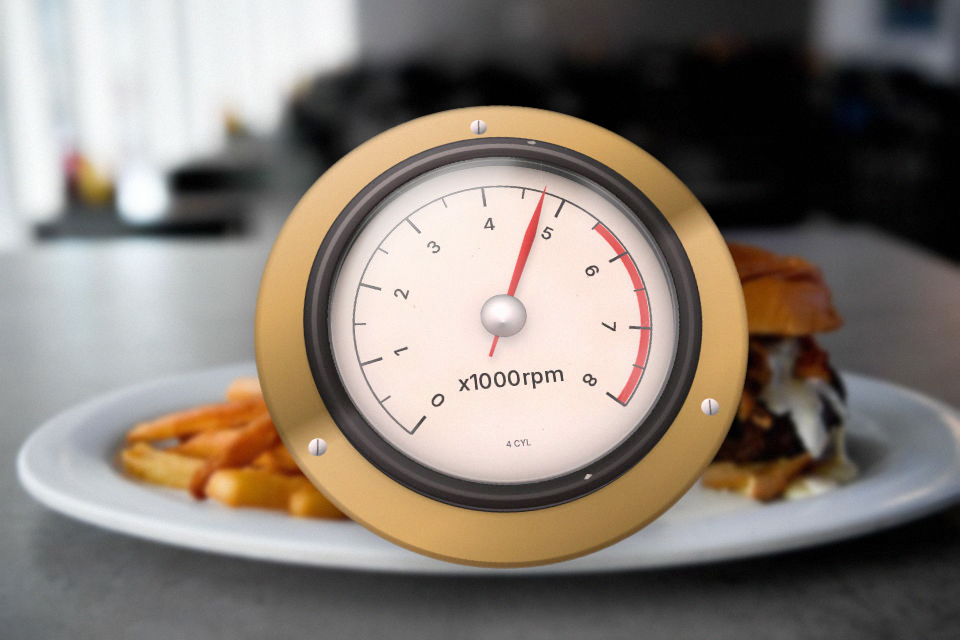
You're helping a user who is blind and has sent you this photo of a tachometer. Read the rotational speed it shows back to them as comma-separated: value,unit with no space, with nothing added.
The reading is 4750,rpm
